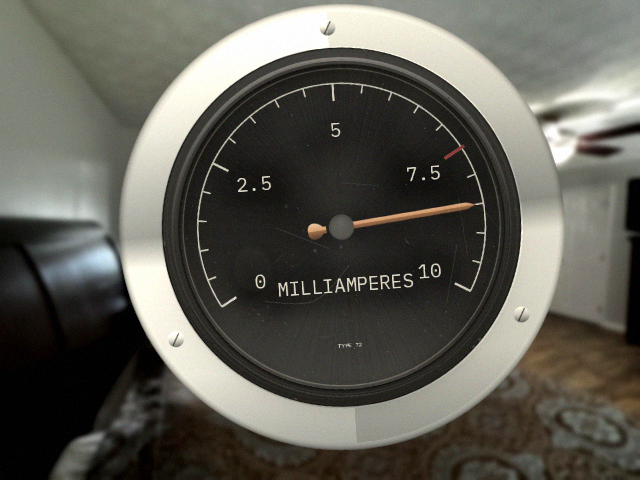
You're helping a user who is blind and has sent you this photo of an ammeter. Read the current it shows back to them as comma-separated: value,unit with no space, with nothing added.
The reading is 8.5,mA
